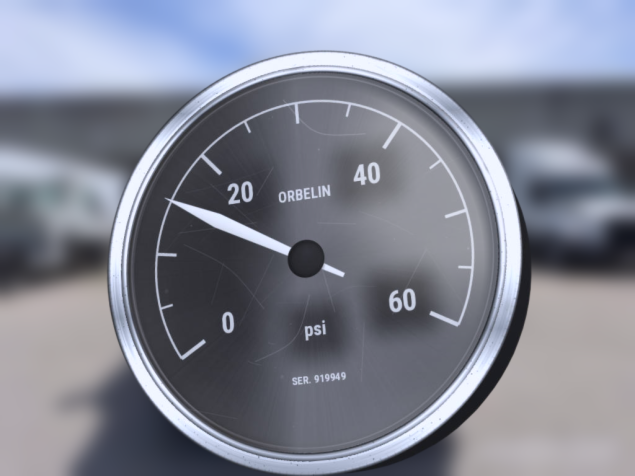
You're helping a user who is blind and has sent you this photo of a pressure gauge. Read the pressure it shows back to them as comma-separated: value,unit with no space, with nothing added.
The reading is 15,psi
